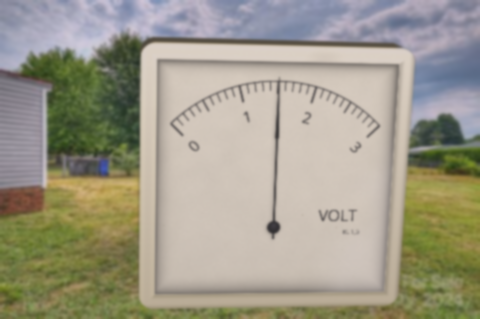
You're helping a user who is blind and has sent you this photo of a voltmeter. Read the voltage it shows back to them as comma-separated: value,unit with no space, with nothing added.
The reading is 1.5,V
